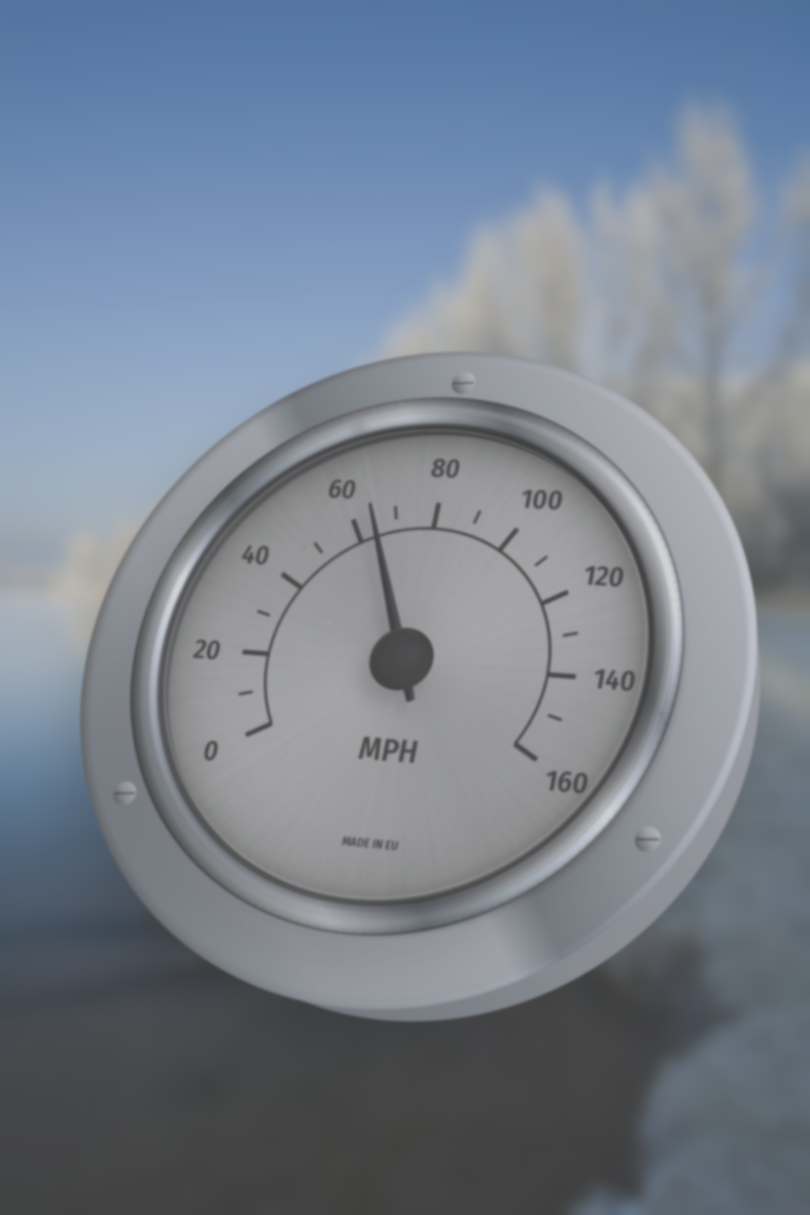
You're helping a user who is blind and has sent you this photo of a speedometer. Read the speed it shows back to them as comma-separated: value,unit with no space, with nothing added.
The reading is 65,mph
